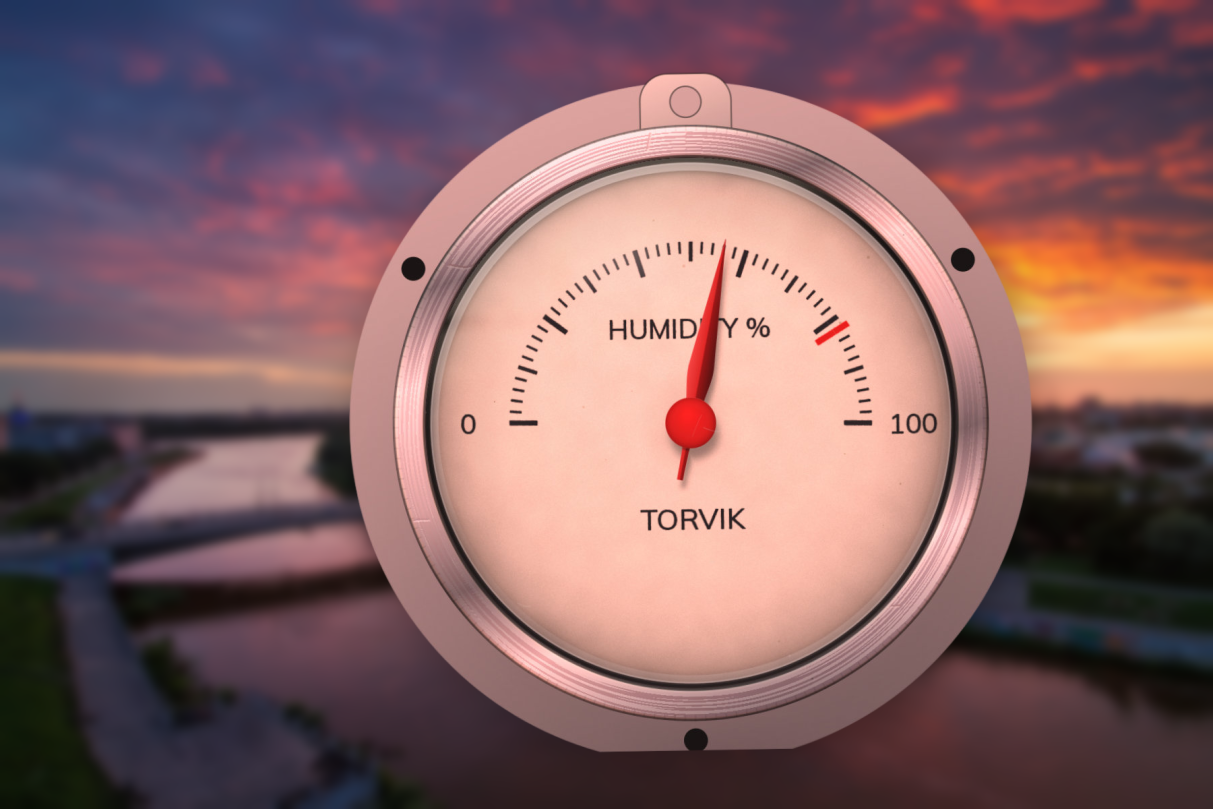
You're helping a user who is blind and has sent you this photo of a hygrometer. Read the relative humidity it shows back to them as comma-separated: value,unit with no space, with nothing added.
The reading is 56,%
